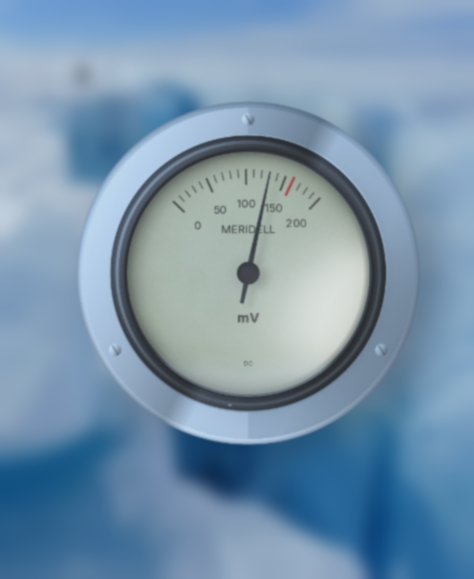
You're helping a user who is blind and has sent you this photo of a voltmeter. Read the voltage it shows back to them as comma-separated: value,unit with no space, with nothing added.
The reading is 130,mV
